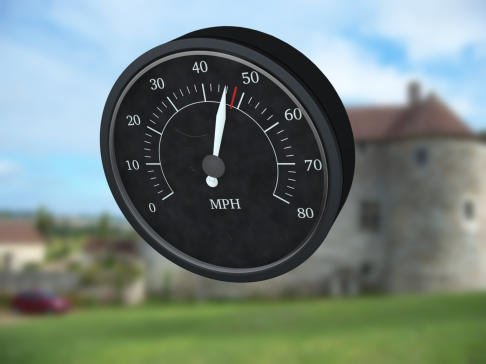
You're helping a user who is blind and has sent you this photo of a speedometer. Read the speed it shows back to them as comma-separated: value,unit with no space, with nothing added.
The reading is 46,mph
